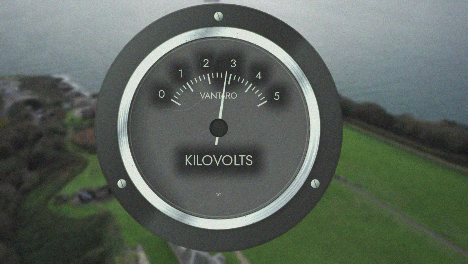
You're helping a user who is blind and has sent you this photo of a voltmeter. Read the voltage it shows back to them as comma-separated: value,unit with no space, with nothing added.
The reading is 2.8,kV
